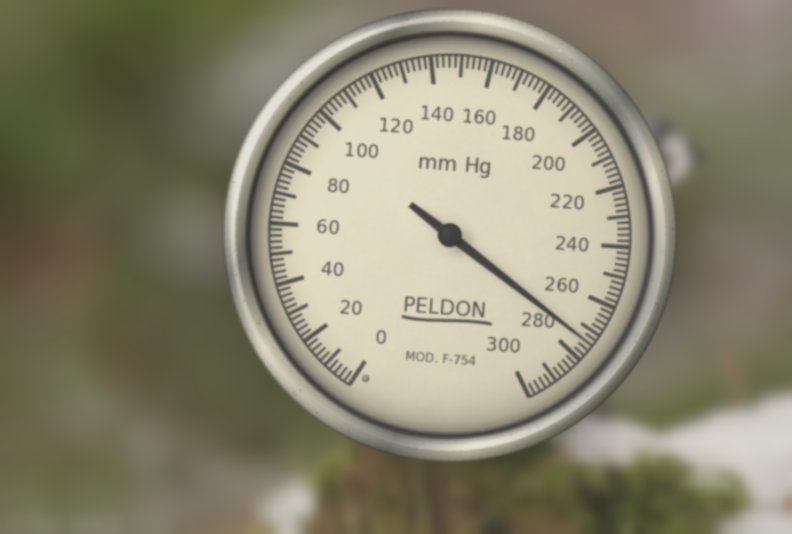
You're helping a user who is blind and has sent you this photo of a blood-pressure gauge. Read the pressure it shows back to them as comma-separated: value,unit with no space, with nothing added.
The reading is 274,mmHg
